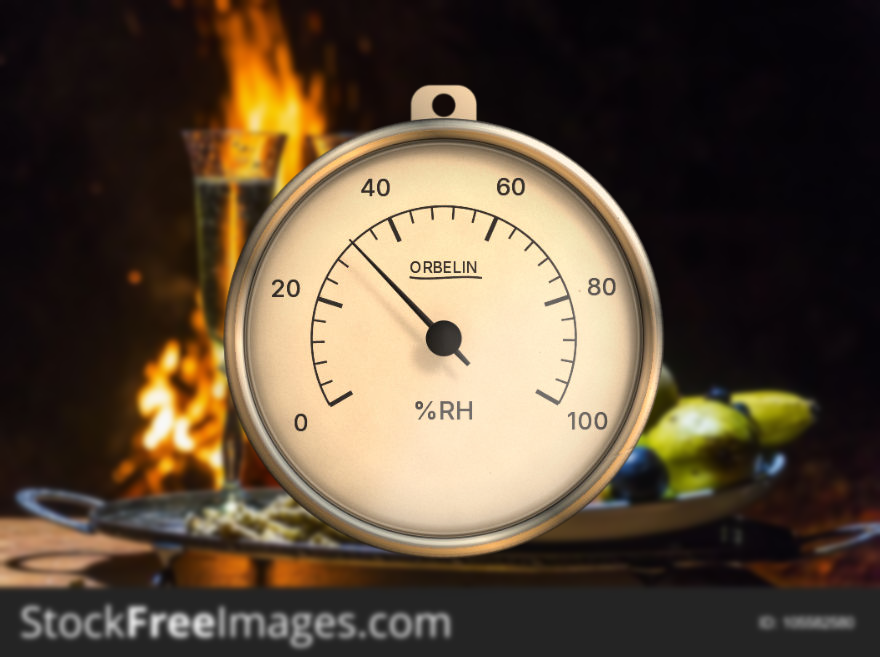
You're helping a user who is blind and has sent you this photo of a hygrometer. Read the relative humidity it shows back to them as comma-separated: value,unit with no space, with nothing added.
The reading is 32,%
